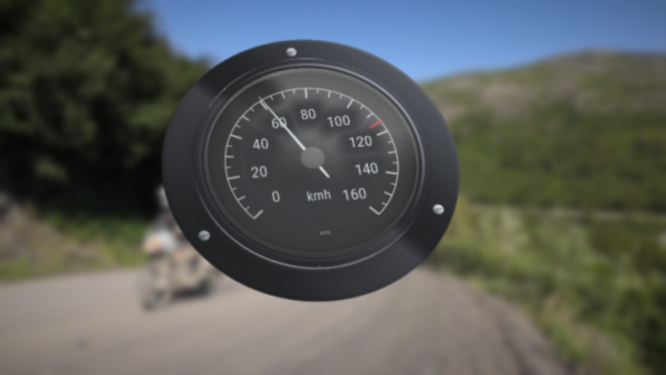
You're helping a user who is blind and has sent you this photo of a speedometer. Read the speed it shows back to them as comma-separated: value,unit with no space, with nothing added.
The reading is 60,km/h
